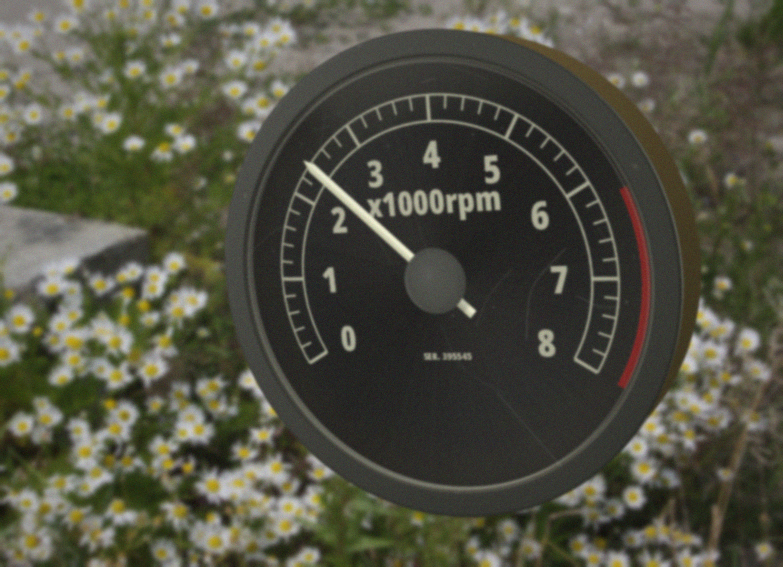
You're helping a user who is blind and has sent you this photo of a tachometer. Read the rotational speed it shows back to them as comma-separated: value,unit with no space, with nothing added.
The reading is 2400,rpm
